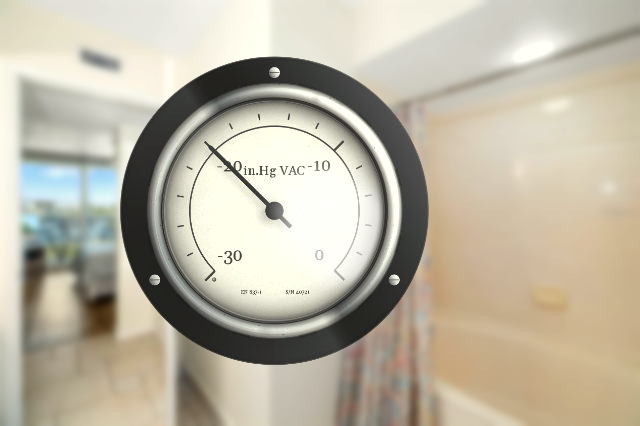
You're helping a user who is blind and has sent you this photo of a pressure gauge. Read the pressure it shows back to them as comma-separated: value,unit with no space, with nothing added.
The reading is -20,inHg
